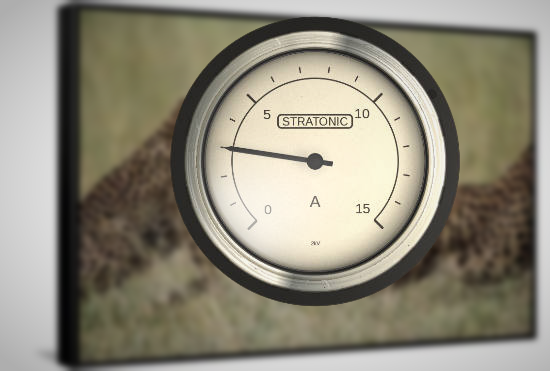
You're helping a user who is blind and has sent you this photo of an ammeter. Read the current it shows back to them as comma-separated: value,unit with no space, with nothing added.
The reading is 3,A
